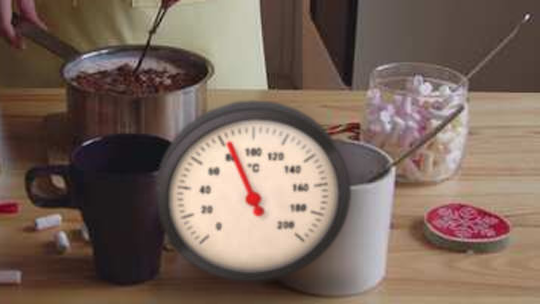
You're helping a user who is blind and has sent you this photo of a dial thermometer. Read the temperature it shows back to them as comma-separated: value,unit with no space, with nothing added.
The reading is 84,°C
